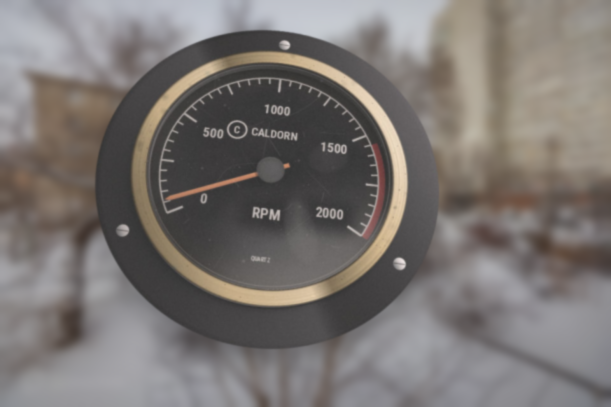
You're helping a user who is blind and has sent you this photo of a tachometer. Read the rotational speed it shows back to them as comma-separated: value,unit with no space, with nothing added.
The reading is 50,rpm
